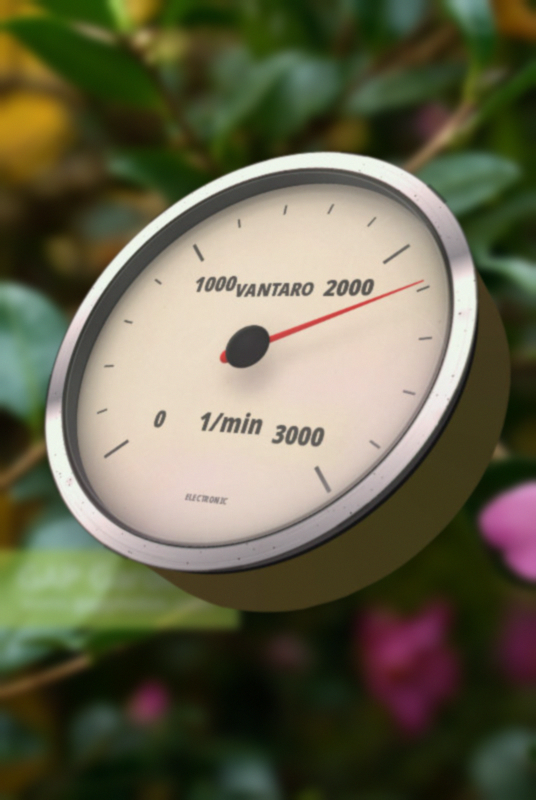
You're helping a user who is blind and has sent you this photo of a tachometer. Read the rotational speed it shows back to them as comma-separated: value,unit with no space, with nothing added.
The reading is 2200,rpm
